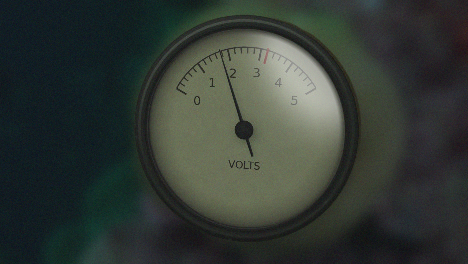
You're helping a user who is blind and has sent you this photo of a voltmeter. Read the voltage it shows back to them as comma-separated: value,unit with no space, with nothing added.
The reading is 1.8,V
